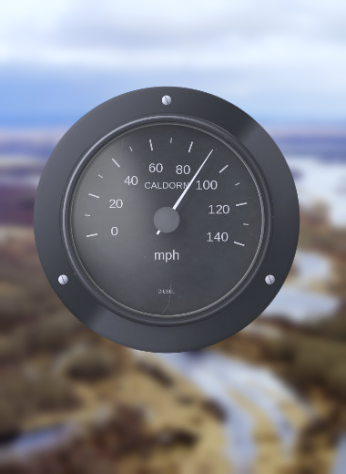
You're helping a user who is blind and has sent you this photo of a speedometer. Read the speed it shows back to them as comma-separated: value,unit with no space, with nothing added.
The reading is 90,mph
